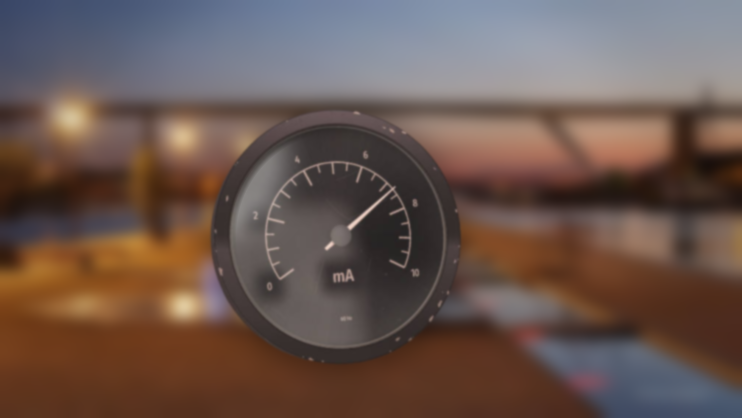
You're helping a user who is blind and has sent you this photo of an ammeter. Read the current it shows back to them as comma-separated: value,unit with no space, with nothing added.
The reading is 7.25,mA
